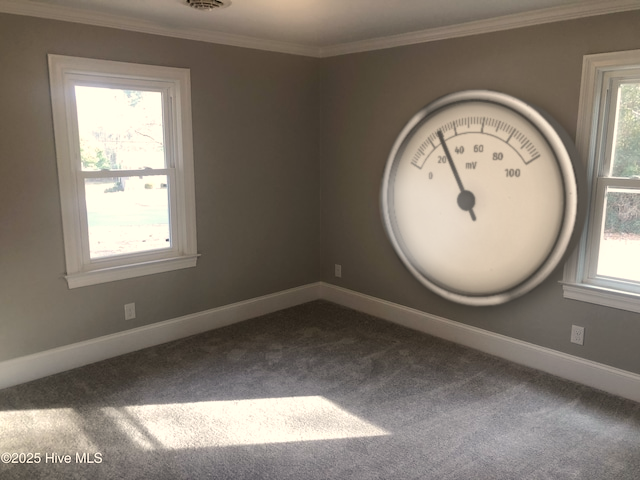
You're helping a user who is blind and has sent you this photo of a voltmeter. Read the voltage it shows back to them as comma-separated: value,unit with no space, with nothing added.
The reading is 30,mV
